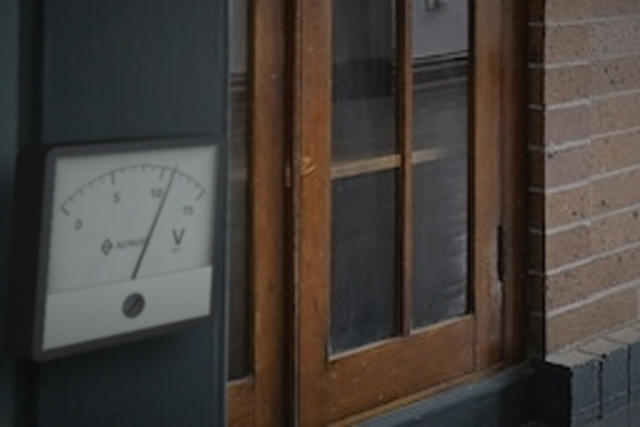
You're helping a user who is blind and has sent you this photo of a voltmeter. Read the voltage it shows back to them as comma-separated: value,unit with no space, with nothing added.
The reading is 11,V
